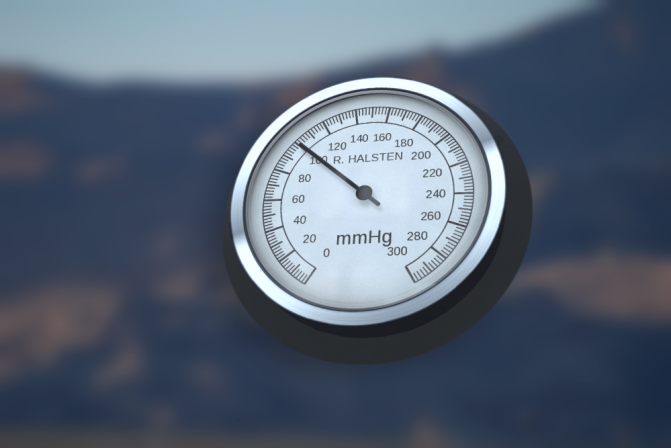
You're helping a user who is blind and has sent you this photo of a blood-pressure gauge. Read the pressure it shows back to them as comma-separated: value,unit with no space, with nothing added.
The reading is 100,mmHg
